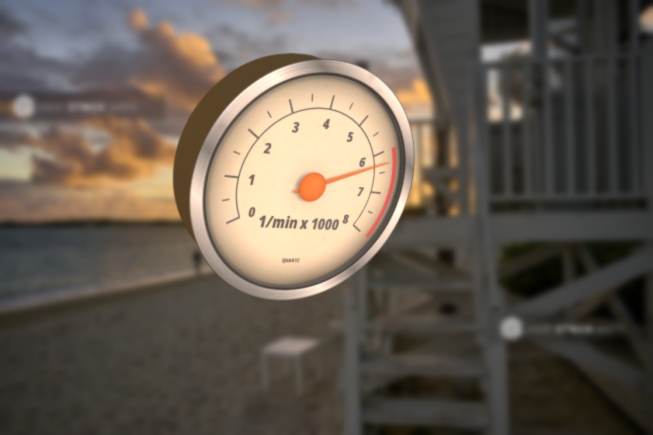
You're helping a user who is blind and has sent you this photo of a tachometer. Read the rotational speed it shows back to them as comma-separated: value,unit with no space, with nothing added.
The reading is 6250,rpm
